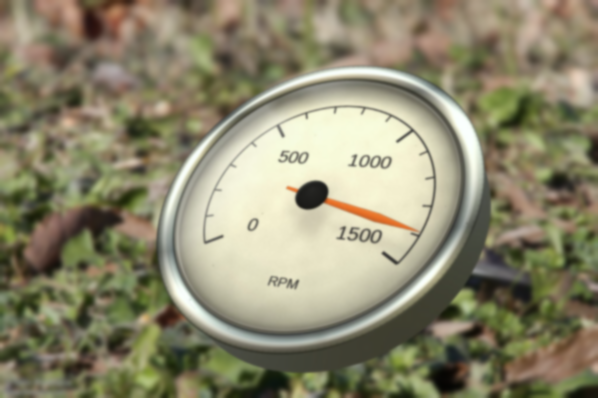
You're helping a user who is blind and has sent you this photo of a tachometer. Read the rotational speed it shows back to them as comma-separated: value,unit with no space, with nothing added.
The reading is 1400,rpm
